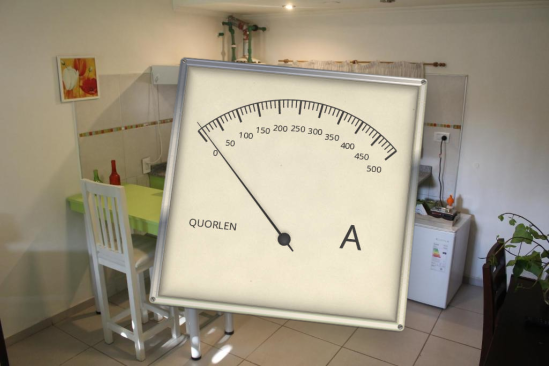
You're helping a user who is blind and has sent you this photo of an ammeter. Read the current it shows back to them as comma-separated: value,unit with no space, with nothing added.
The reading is 10,A
